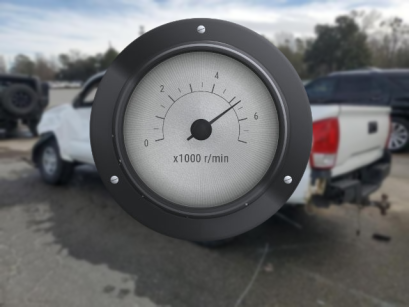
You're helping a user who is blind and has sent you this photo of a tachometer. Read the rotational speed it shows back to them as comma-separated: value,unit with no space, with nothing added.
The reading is 5250,rpm
